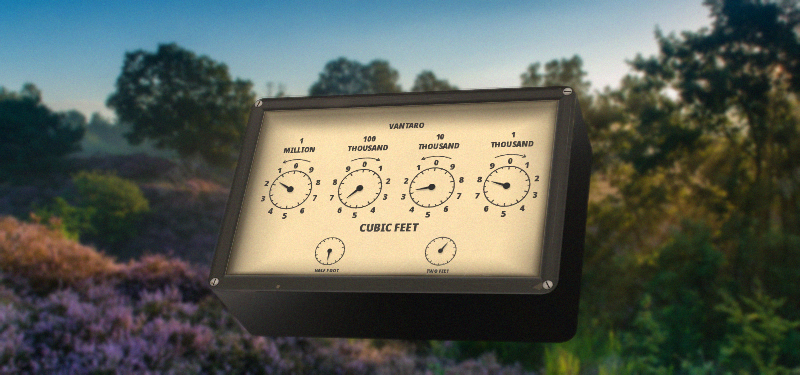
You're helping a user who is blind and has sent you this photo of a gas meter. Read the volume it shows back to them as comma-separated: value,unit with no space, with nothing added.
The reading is 162800,ft³
